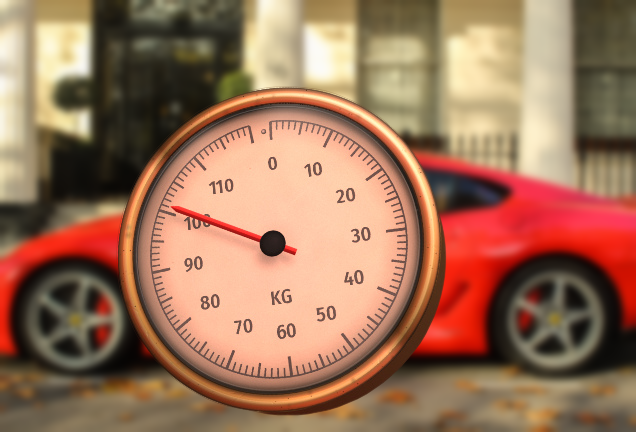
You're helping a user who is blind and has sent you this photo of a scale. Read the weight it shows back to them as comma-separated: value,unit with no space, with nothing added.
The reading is 101,kg
